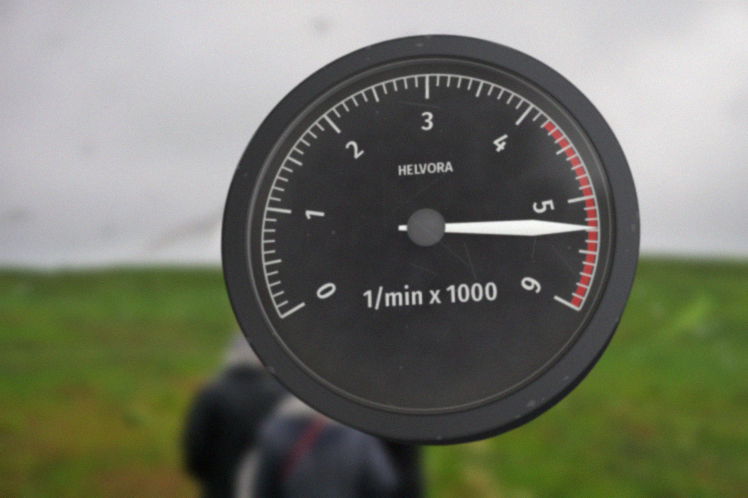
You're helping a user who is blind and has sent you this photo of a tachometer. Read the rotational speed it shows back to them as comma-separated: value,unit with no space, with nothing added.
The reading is 5300,rpm
